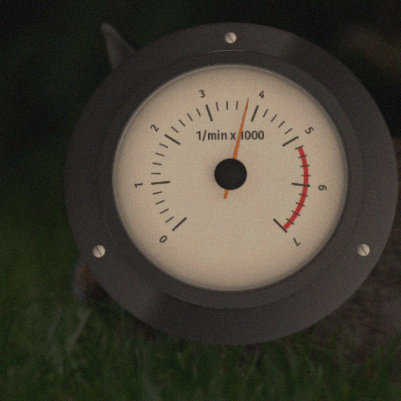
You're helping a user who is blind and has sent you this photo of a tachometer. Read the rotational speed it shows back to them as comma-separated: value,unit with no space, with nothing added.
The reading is 3800,rpm
